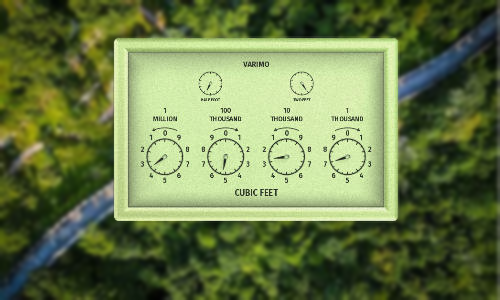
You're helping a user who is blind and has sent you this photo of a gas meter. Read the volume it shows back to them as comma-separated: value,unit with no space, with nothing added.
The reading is 352700,ft³
